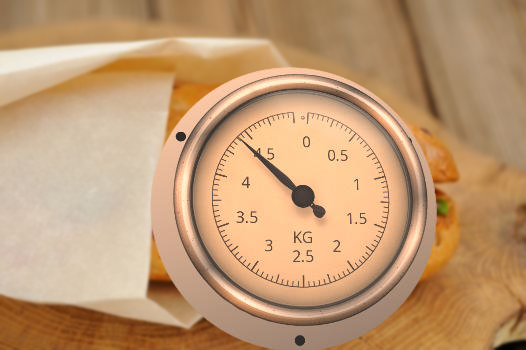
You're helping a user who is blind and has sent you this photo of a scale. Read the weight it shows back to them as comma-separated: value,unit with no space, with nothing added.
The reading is 4.4,kg
